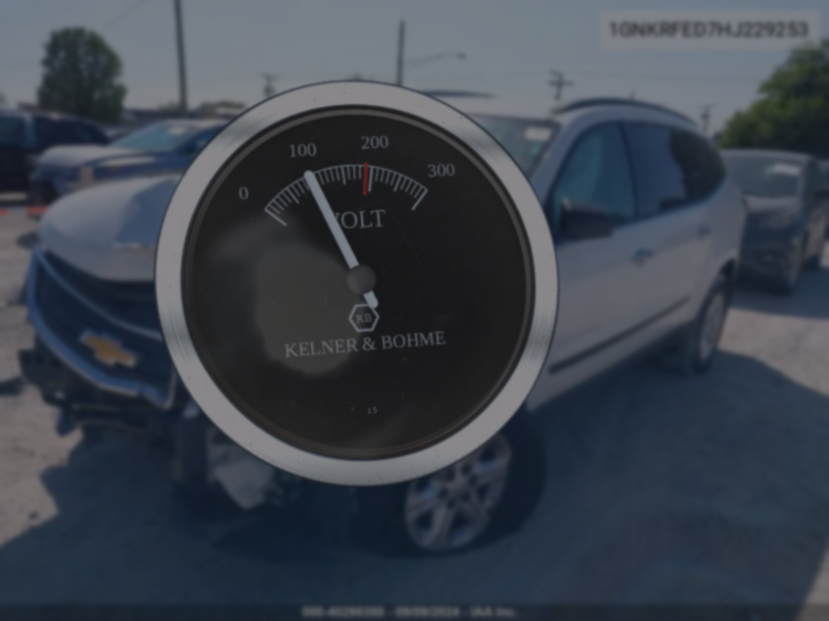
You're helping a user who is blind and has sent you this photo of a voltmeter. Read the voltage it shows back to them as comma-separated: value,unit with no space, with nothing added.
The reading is 90,V
